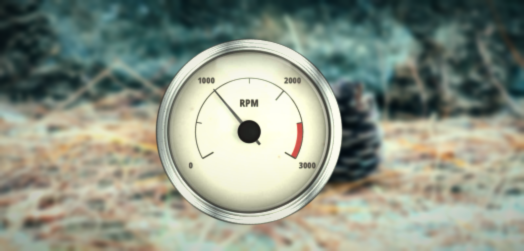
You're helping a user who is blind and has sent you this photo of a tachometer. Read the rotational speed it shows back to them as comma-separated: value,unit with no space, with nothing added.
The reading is 1000,rpm
